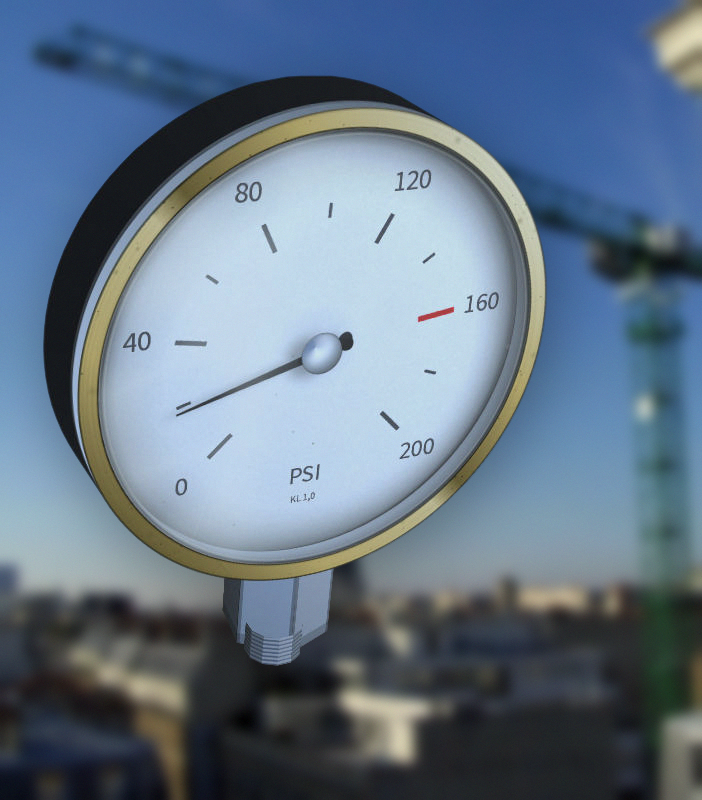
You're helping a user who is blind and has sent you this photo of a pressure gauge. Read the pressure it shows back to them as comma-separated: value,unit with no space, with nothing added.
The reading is 20,psi
